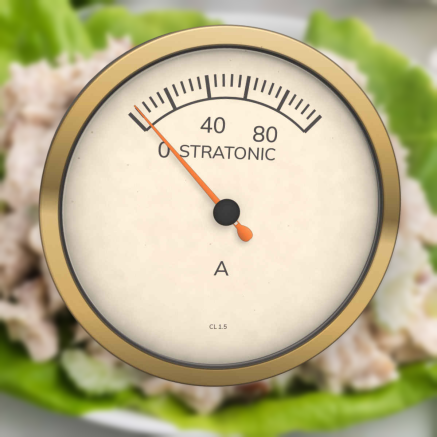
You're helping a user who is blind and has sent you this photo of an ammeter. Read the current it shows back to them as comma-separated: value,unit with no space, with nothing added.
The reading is 4,A
